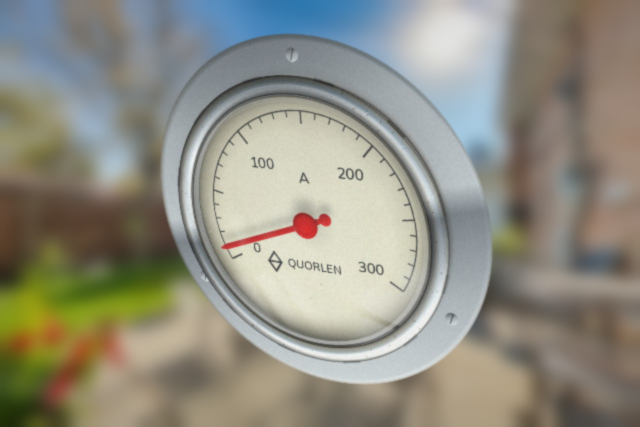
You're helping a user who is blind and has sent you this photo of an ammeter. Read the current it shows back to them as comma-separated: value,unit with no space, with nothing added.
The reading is 10,A
